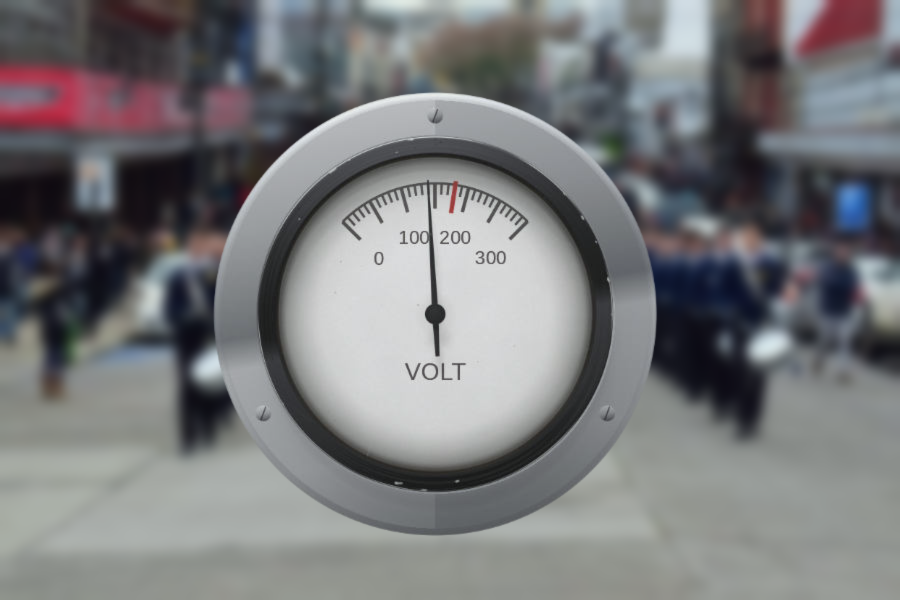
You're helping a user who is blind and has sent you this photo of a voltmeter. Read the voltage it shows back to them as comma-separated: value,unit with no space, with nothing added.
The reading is 140,V
